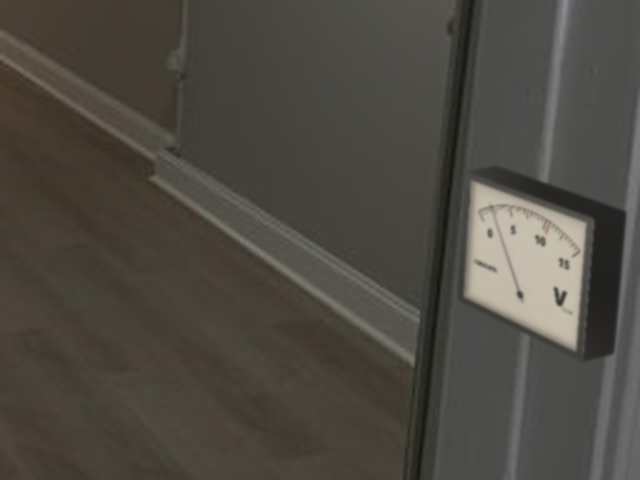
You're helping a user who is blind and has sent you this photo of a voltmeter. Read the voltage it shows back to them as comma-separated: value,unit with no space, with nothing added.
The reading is 2.5,V
